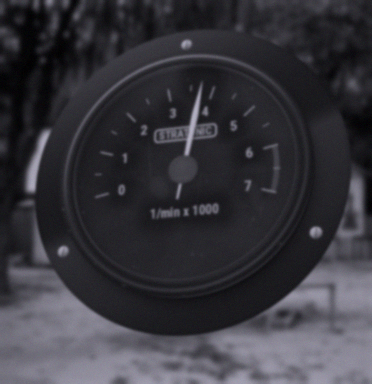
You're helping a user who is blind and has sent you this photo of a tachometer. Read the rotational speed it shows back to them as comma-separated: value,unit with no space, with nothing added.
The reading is 3750,rpm
